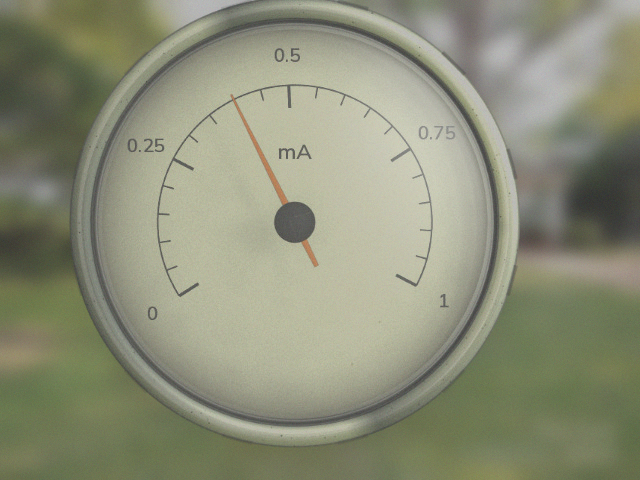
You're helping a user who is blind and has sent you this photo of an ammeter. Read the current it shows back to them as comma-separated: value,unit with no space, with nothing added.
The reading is 0.4,mA
